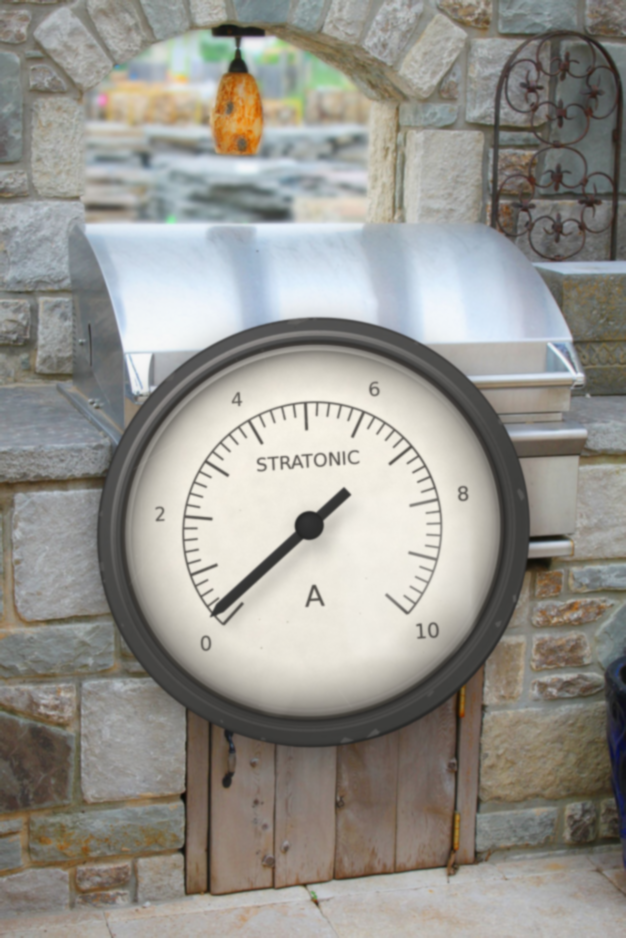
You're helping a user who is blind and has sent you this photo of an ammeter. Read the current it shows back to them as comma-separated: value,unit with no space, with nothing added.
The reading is 0.2,A
